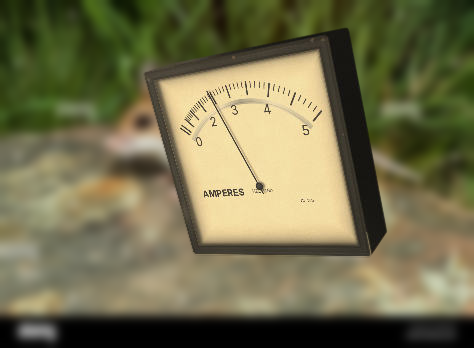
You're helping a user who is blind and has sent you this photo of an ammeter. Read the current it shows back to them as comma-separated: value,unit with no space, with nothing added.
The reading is 2.5,A
